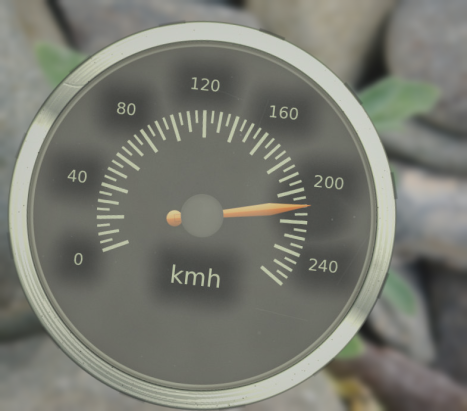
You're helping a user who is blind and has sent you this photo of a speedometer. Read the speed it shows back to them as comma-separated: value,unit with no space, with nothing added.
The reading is 210,km/h
